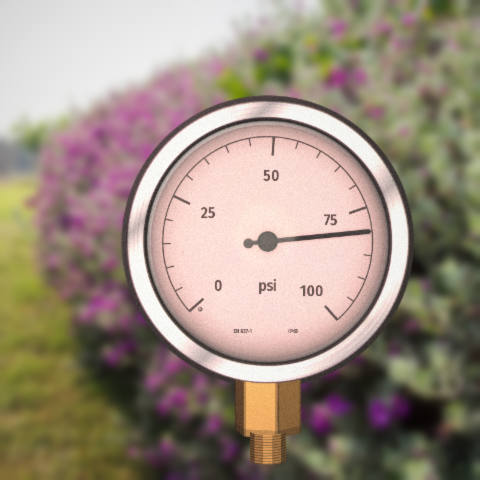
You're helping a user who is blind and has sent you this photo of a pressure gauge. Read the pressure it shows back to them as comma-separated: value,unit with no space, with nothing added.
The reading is 80,psi
